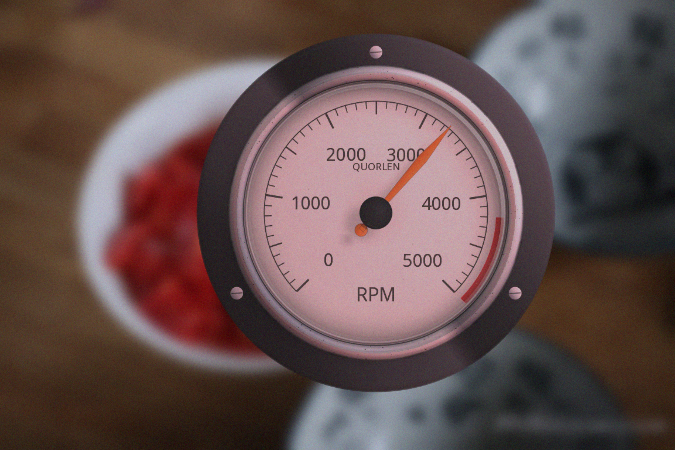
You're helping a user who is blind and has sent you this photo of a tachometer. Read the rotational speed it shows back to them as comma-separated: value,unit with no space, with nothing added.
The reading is 3250,rpm
